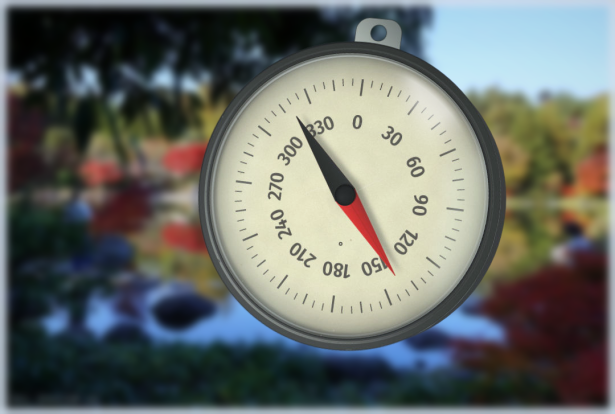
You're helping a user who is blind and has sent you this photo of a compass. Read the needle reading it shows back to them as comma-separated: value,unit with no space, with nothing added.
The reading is 140,°
